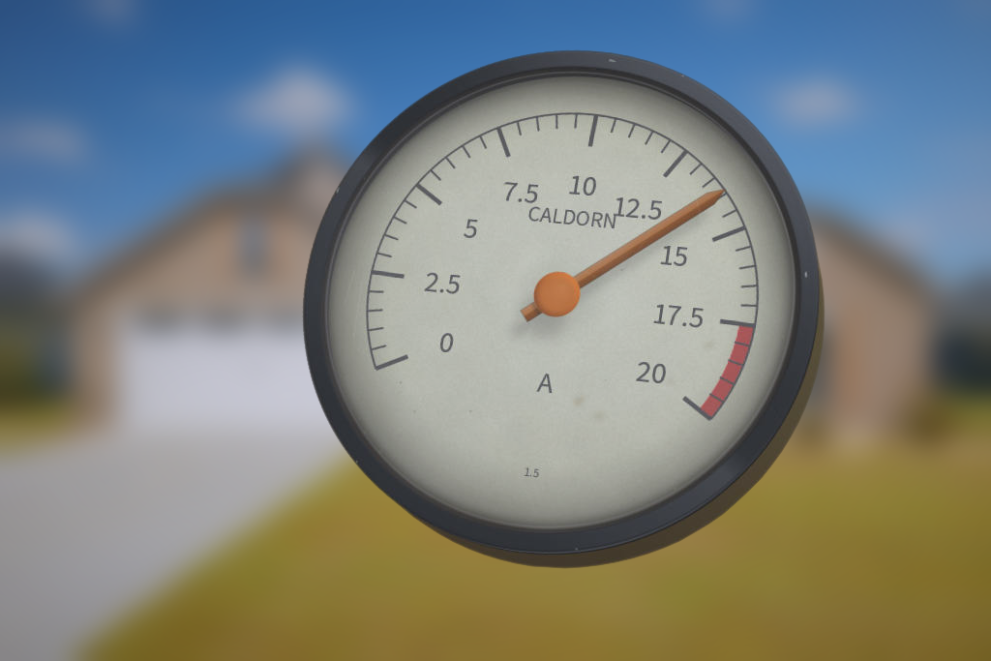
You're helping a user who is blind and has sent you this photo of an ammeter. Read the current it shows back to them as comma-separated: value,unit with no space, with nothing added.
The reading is 14,A
